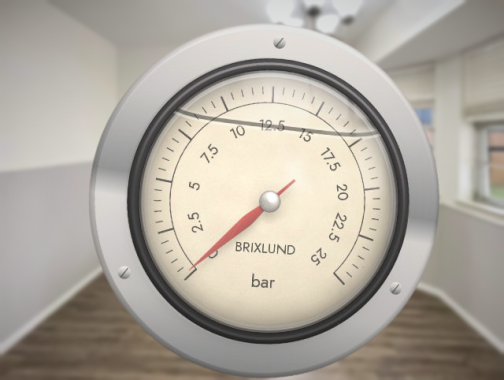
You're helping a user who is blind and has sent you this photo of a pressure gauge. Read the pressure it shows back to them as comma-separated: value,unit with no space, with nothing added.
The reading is 0.25,bar
